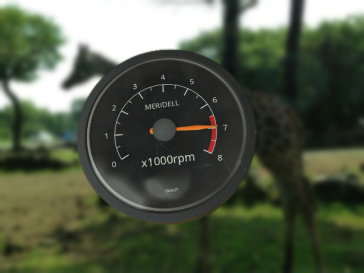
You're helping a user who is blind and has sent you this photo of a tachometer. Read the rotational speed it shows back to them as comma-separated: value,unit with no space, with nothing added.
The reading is 7000,rpm
